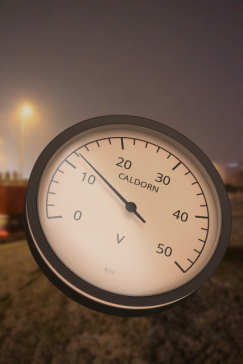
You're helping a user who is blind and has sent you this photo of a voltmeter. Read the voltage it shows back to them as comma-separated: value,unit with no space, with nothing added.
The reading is 12,V
